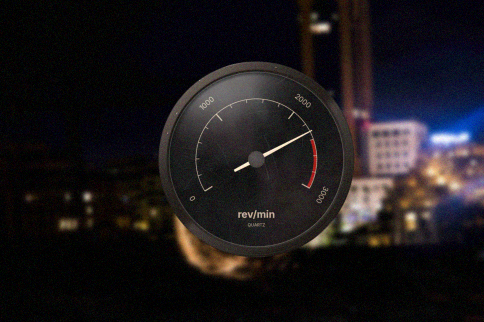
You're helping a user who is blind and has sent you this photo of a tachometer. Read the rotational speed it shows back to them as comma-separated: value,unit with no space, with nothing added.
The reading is 2300,rpm
